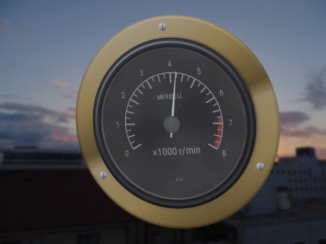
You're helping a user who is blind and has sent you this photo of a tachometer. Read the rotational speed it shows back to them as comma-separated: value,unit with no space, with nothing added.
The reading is 4250,rpm
